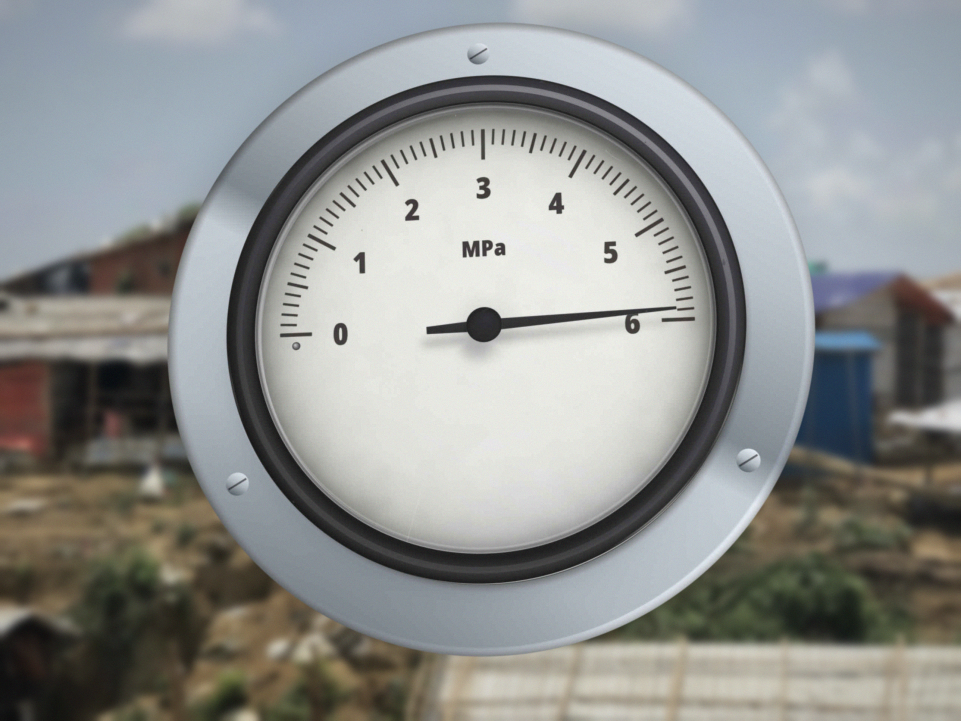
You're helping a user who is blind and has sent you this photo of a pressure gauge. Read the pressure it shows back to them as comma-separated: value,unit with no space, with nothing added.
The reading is 5.9,MPa
